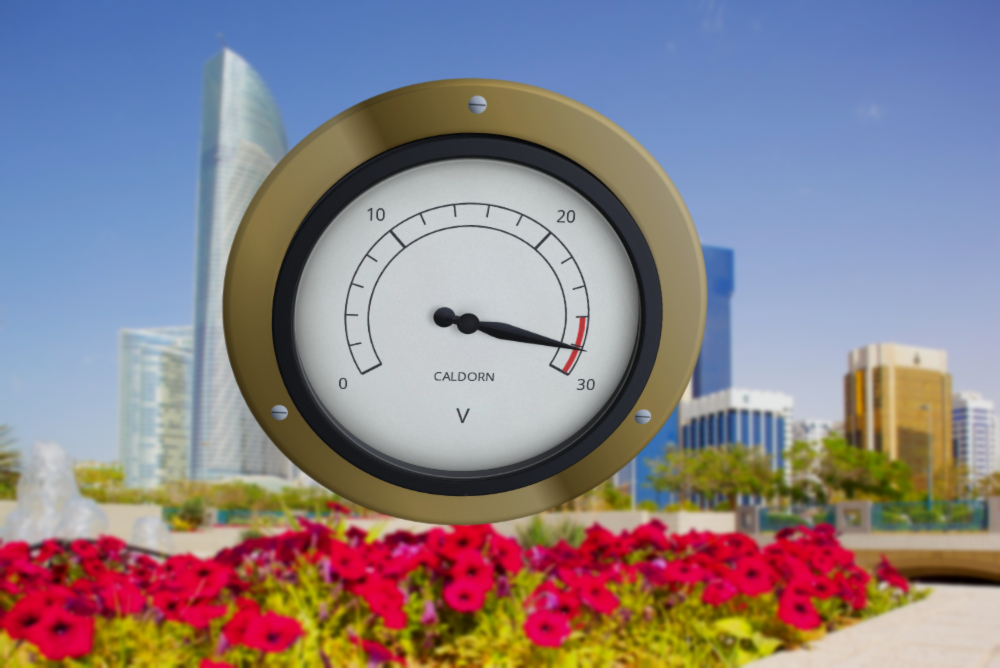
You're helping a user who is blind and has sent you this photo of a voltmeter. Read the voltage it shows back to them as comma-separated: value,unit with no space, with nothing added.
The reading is 28,V
